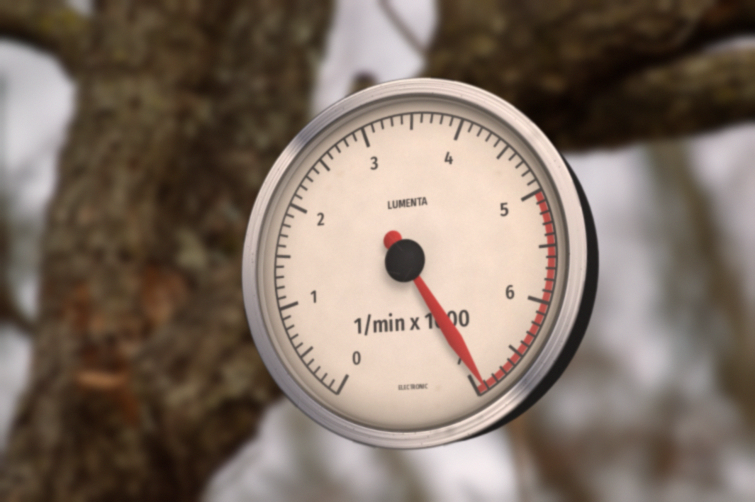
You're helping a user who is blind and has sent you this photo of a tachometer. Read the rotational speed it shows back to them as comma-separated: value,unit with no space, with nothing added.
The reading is 6900,rpm
